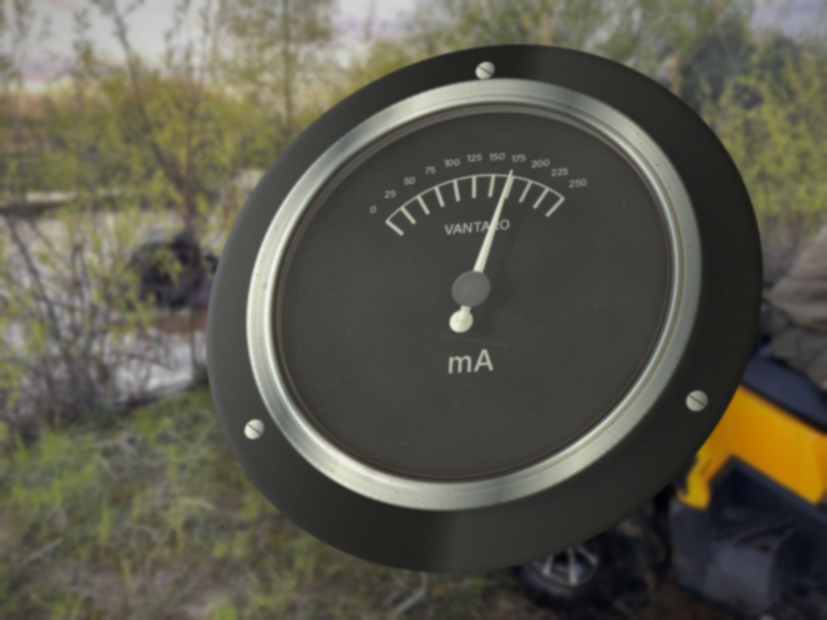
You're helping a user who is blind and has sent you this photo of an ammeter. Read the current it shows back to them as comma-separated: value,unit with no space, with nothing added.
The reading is 175,mA
